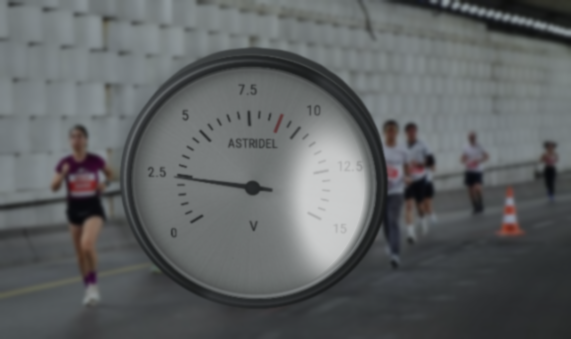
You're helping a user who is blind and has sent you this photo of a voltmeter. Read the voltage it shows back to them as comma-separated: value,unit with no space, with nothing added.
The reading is 2.5,V
